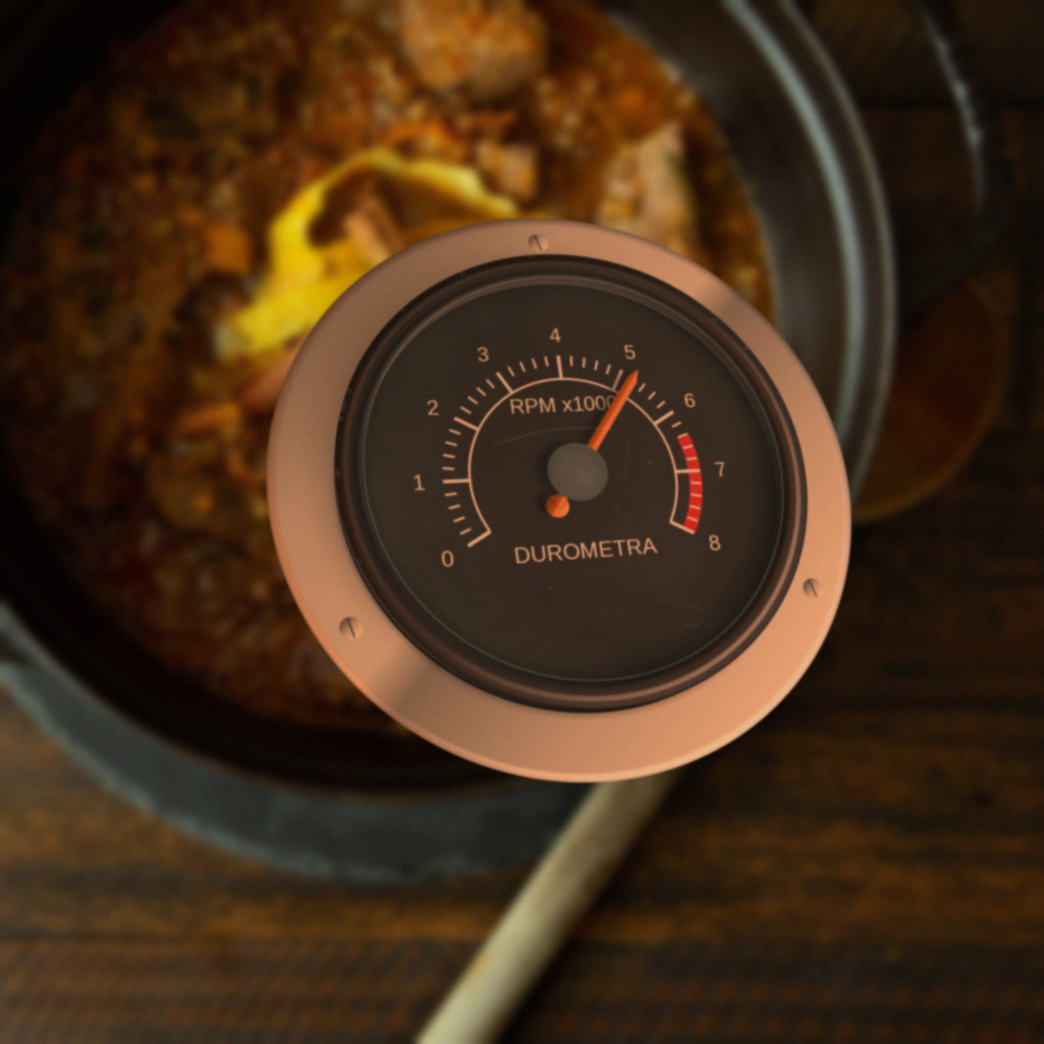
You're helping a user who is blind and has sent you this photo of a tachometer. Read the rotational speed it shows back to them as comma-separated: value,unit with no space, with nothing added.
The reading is 5200,rpm
